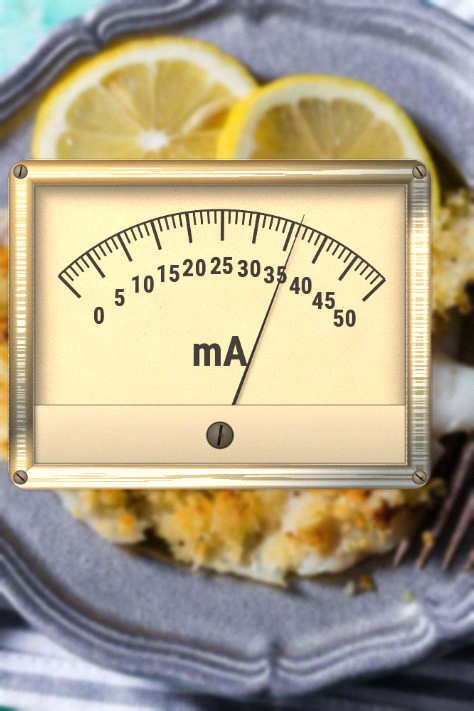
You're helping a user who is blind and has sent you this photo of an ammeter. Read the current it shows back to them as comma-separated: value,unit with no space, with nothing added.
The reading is 36,mA
